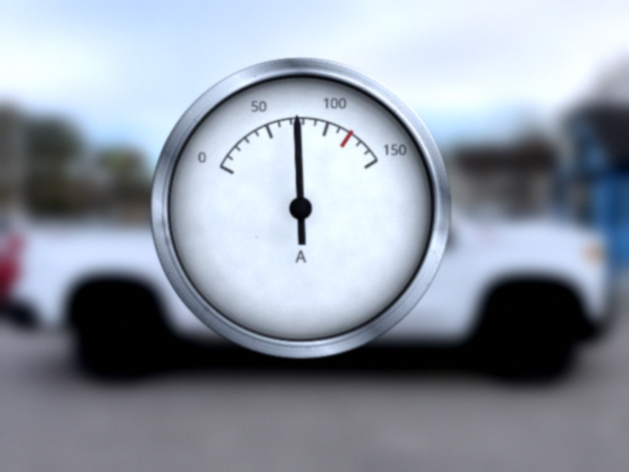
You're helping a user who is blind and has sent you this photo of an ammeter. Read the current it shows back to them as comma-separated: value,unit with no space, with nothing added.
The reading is 75,A
